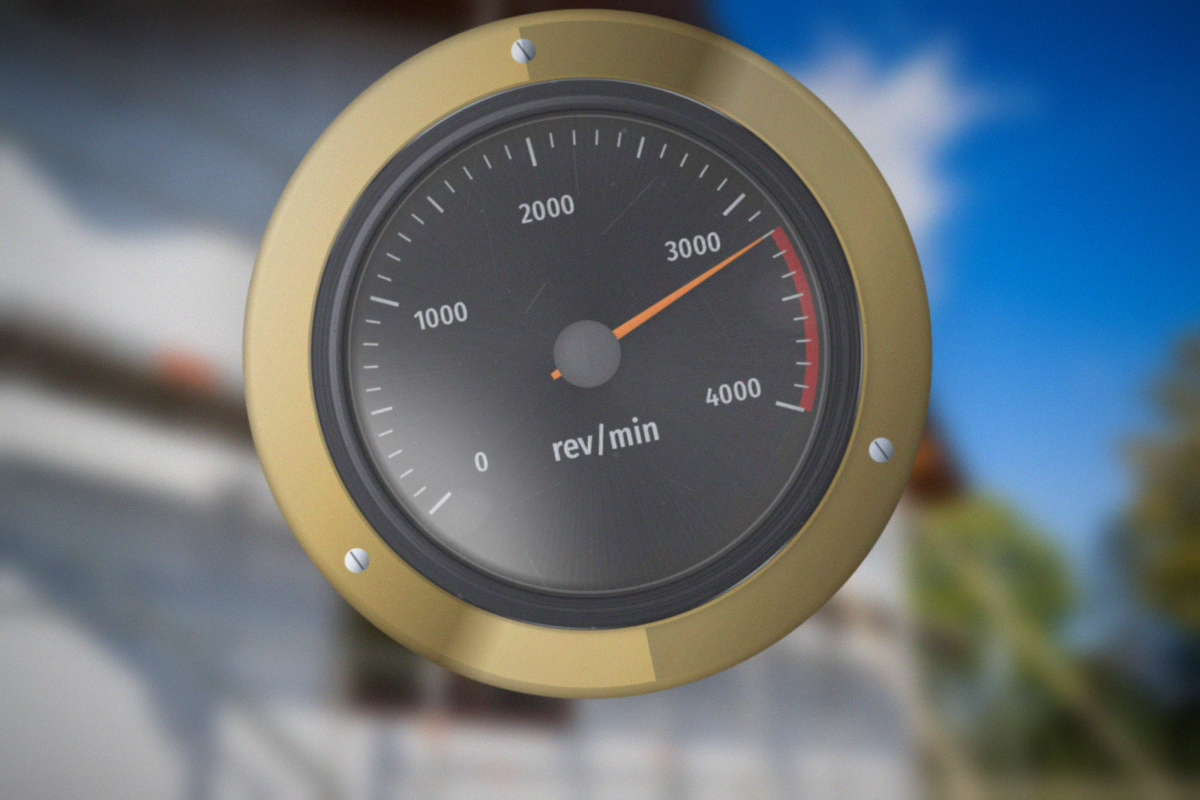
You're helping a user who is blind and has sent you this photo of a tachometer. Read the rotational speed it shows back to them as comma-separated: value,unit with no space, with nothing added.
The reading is 3200,rpm
